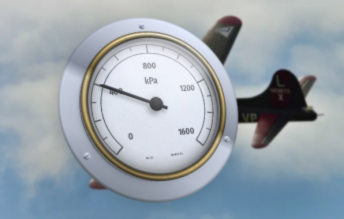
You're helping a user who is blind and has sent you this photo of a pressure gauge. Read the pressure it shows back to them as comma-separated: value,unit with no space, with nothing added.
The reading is 400,kPa
